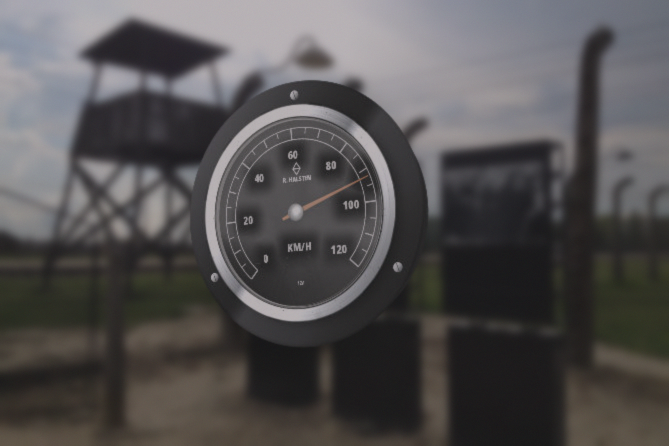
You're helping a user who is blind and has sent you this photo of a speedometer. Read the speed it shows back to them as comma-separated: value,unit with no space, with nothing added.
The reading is 92.5,km/h
